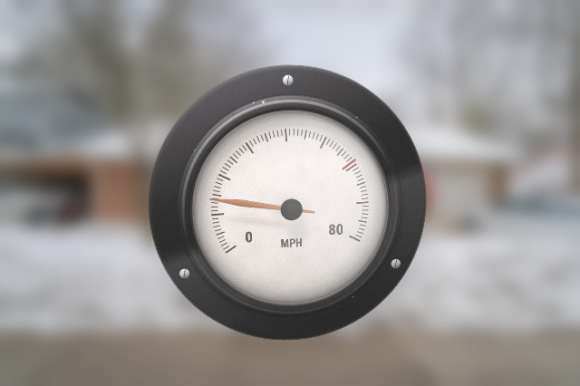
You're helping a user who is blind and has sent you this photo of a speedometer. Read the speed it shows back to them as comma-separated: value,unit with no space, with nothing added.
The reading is 14,mph
